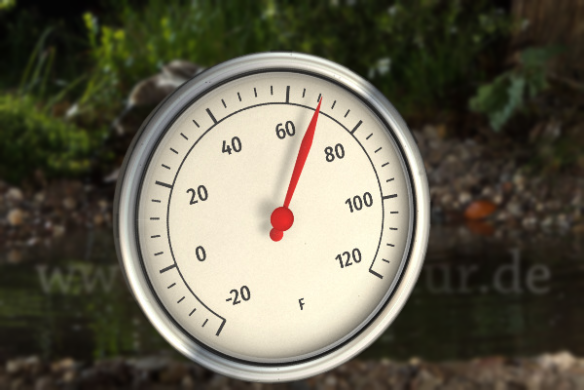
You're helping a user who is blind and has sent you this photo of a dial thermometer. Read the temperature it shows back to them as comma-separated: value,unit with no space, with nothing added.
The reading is 68,°F
